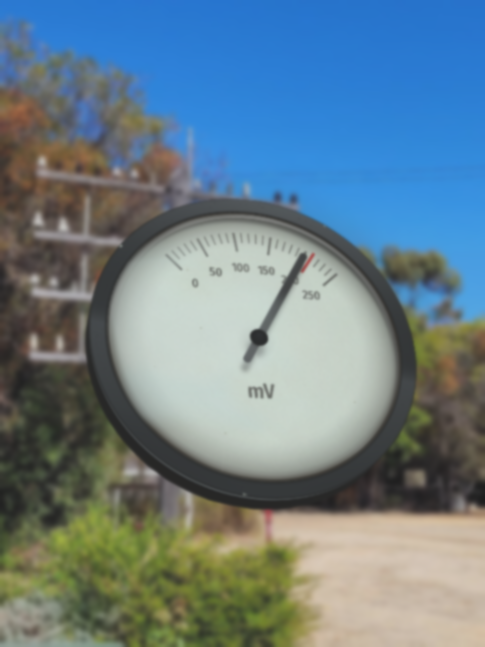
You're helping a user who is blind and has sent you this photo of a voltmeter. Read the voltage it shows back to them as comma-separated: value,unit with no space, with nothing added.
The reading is 200,mV
